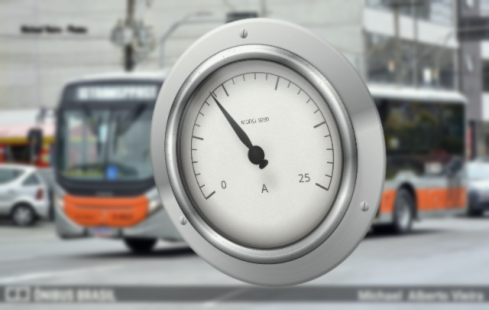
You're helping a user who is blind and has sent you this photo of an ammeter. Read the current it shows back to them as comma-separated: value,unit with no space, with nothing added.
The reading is 9,A
